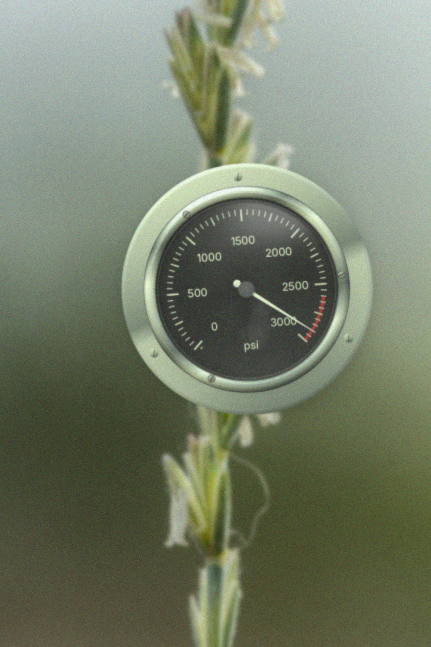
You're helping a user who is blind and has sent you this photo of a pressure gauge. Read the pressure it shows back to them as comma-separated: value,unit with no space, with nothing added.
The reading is 2900,psi
